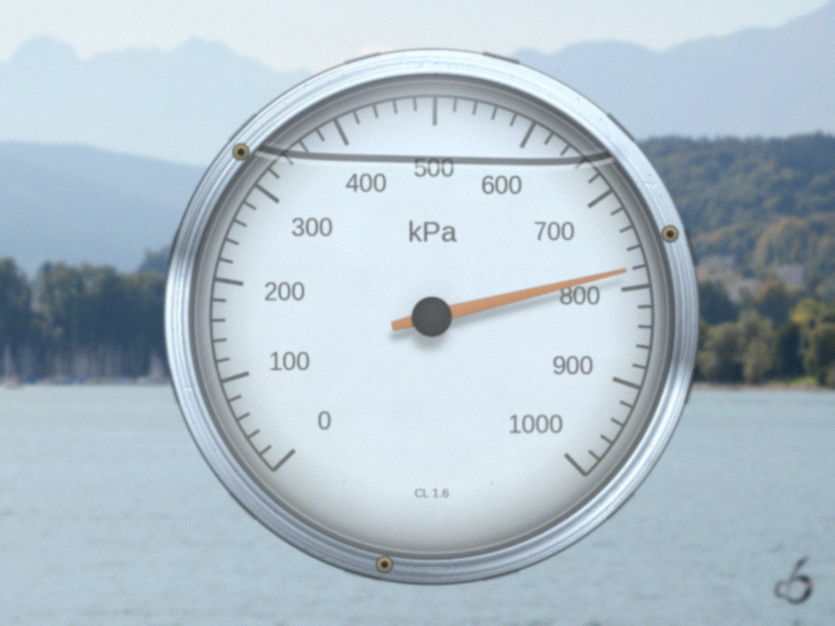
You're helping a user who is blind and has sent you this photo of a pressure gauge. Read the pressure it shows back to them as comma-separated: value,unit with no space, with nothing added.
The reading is 780,kPa
